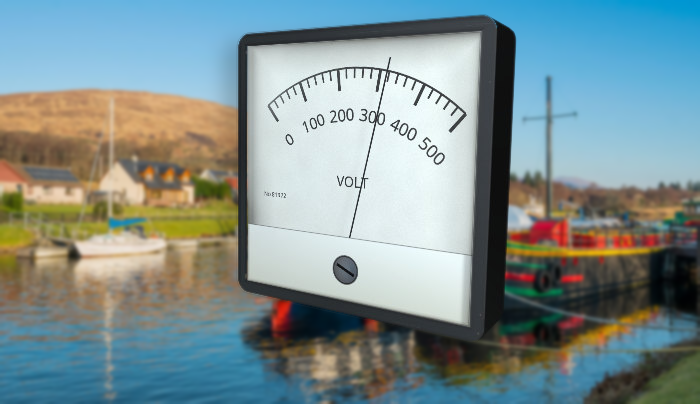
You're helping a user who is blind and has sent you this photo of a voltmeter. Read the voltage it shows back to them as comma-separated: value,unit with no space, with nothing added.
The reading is 320,V
